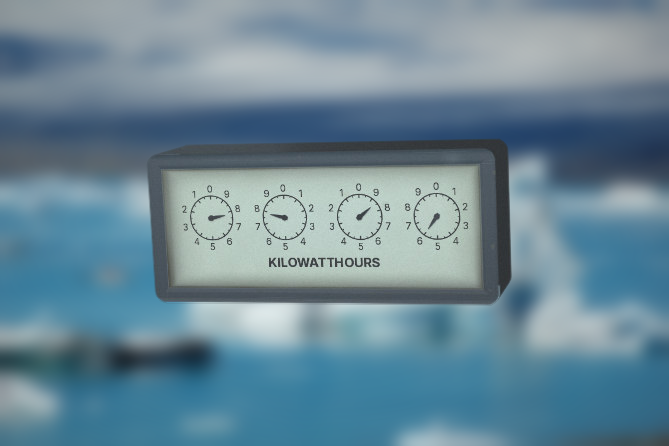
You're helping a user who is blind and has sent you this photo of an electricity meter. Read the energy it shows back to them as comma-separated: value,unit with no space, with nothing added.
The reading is 7786,kWh
